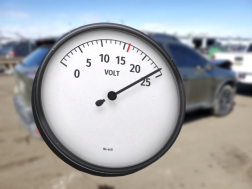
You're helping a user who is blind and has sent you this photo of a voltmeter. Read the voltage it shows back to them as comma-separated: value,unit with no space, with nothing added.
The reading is 24,V
